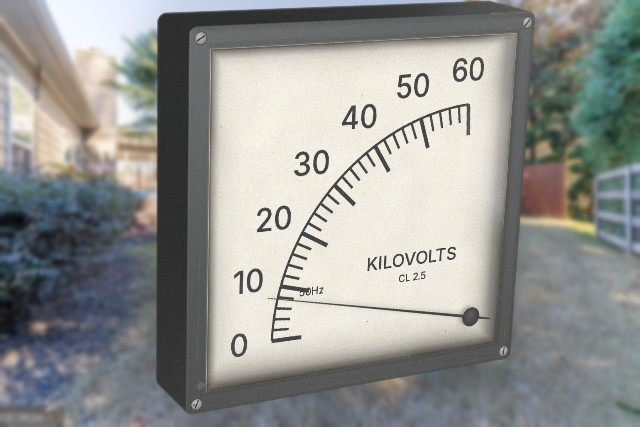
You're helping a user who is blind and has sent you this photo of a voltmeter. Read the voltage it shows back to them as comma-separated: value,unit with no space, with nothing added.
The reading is 8,kV
